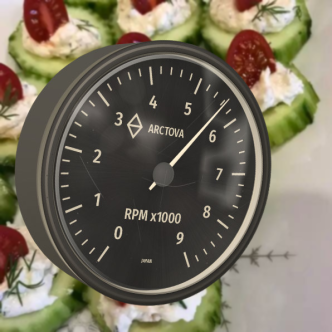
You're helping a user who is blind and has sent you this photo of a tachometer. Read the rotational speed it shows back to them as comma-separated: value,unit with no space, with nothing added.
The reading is 5600,rpm
